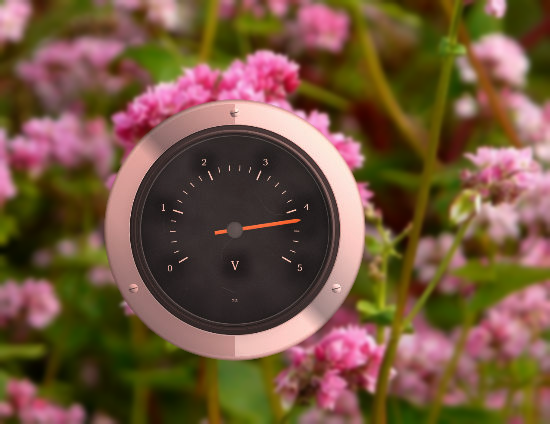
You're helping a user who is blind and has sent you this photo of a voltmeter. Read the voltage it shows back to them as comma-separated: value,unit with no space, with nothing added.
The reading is 4.2,V
